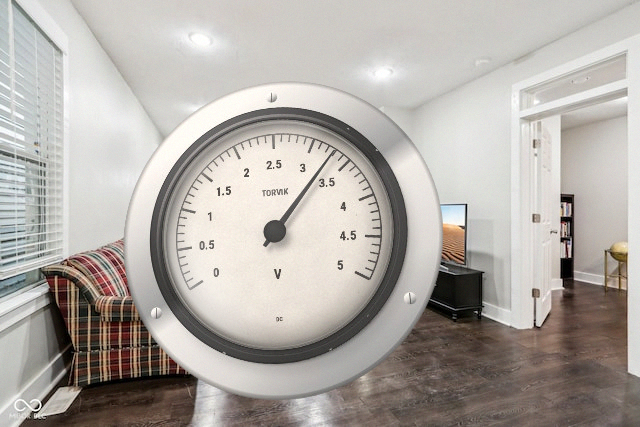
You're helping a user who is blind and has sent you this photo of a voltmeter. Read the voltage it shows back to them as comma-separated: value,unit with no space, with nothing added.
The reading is 3.3,V
